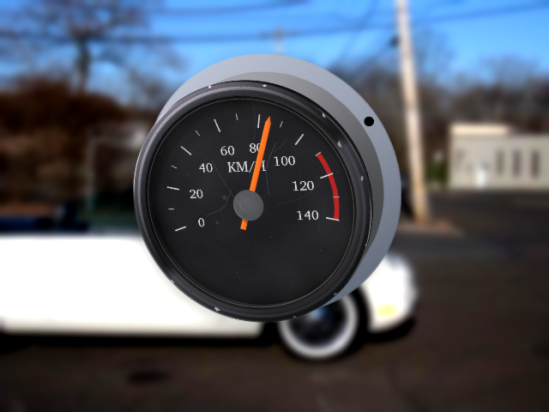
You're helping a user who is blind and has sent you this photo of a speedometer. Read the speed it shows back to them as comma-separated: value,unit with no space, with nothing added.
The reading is 85,km/h
